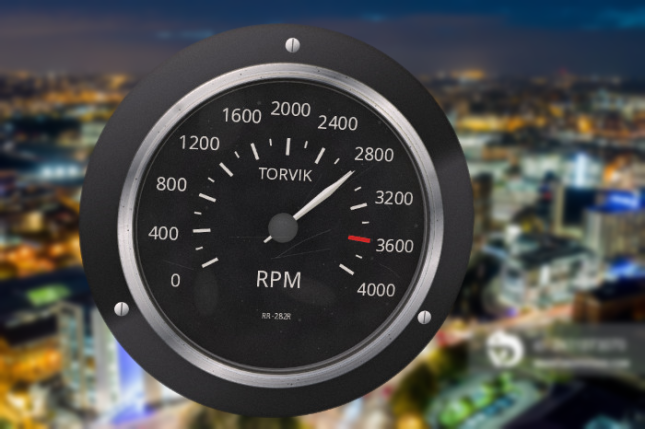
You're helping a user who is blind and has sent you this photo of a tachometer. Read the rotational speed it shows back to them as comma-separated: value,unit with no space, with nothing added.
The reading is 2800,rpm
